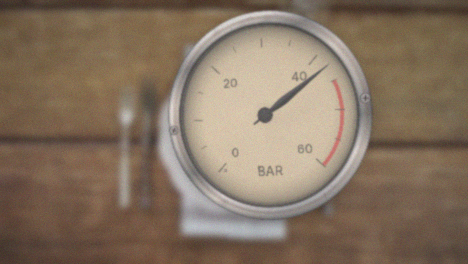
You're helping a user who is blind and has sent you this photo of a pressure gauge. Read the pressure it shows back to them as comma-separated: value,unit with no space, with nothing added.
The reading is 42.5,bar
